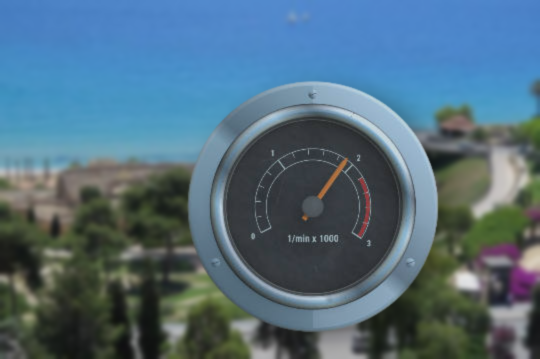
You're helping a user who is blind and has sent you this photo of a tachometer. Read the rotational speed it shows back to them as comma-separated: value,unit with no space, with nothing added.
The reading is 1900,rpm
